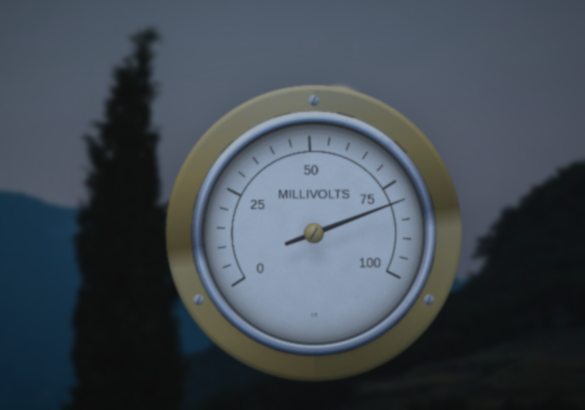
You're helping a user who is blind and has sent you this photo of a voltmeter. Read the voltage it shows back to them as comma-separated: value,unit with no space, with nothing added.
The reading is 80,mV
